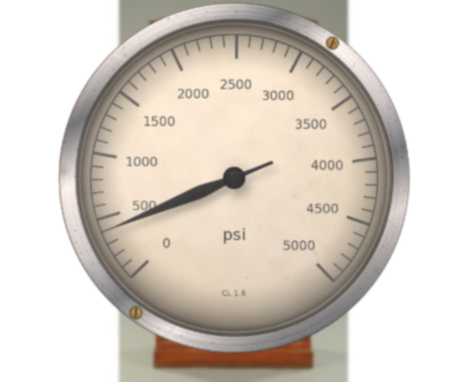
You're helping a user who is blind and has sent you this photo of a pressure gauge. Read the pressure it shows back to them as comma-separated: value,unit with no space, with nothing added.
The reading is 400,psi
